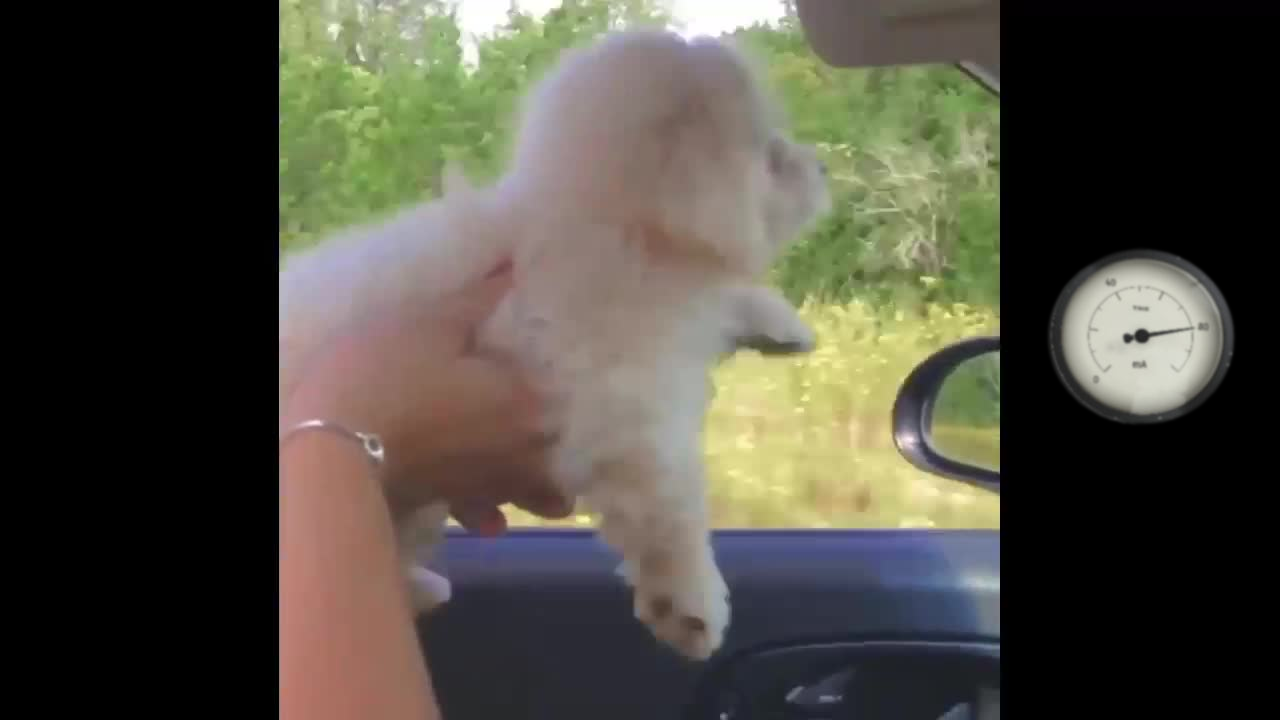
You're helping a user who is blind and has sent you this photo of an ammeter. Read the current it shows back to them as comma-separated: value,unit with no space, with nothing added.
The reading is 80,mA
